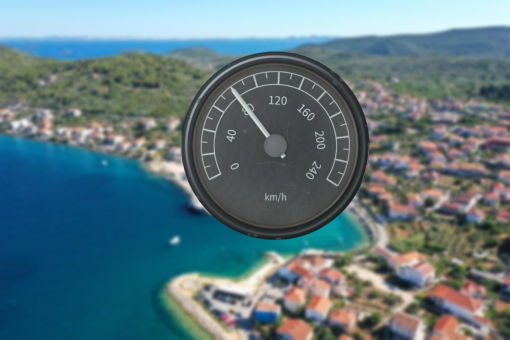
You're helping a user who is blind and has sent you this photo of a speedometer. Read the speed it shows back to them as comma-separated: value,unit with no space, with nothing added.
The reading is 80,km/h
